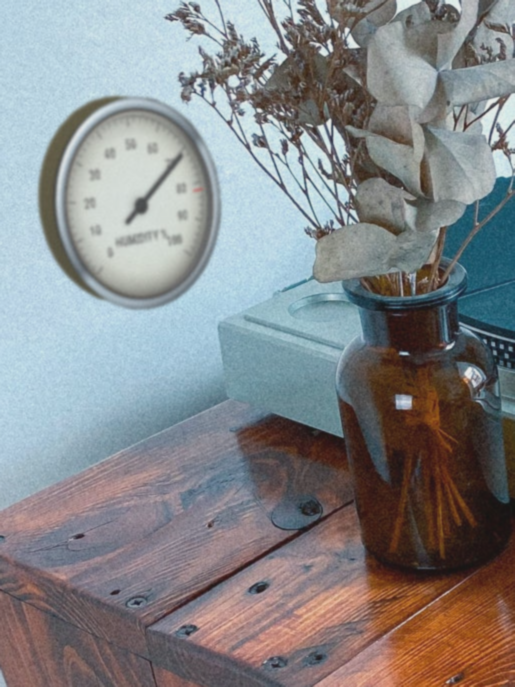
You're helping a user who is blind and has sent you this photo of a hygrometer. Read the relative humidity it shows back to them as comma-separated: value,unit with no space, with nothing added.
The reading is 70,%
